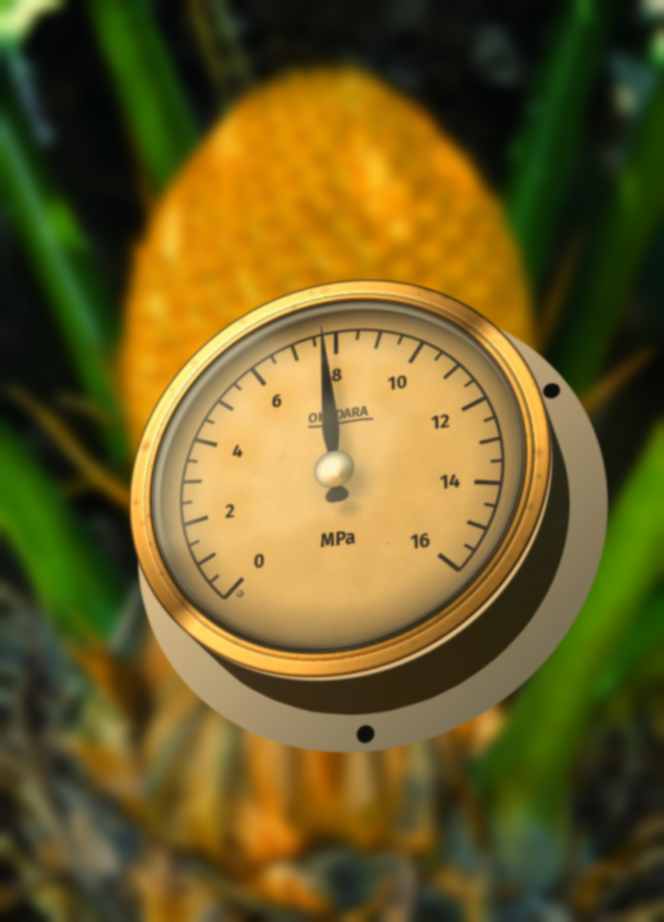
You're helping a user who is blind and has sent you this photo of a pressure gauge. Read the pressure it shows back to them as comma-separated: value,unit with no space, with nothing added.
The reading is 7.75,MPa
